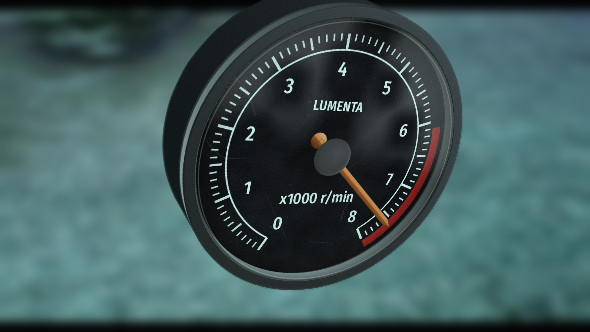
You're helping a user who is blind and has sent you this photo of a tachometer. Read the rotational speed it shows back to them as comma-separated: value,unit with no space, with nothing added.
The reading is 7600,rpm
